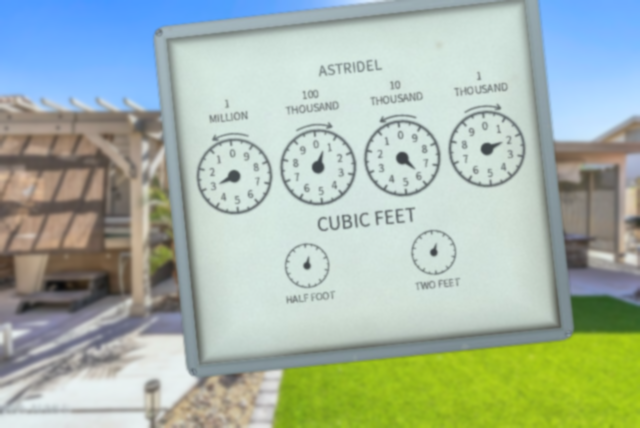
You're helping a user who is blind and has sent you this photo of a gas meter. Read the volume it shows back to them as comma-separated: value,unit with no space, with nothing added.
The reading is 306200,ft³
